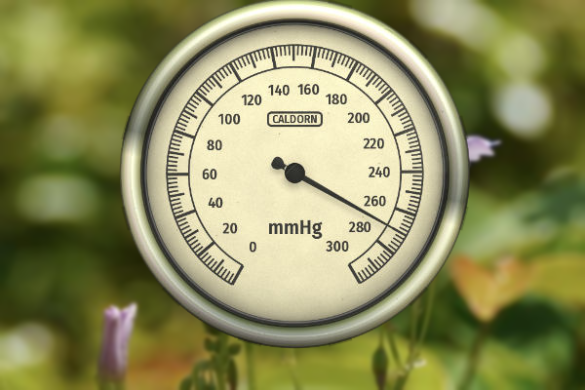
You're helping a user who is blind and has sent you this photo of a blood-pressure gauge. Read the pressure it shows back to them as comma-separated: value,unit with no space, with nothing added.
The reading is 270,mmHg
